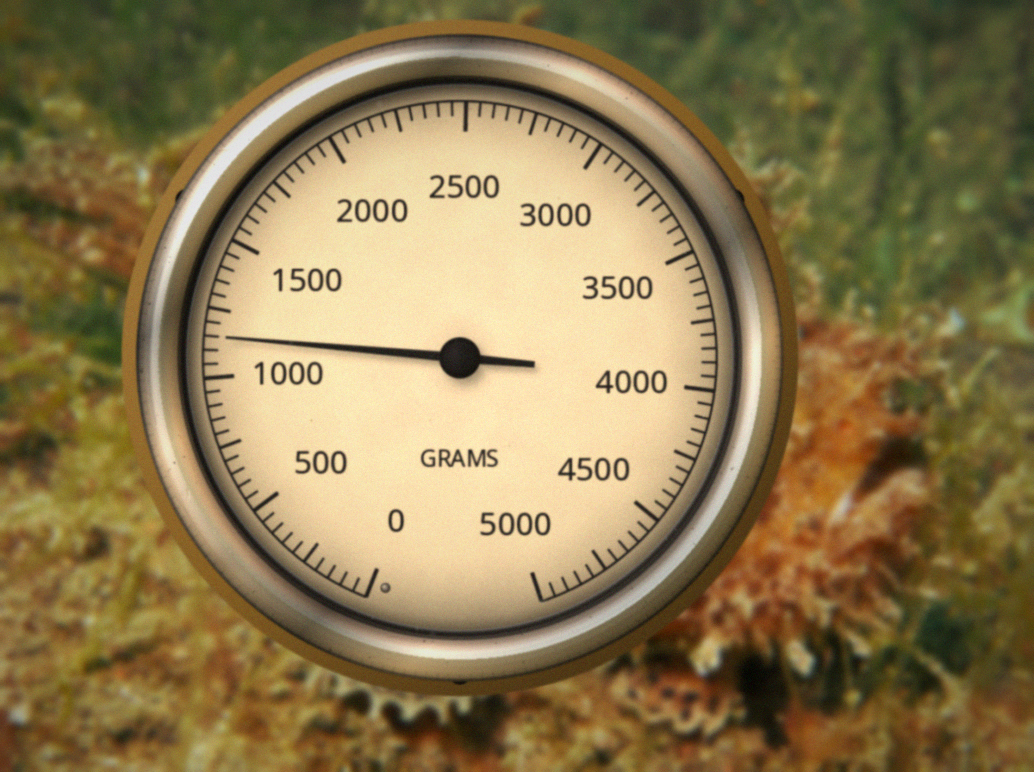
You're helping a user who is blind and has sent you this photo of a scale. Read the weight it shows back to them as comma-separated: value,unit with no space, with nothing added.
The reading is 1150,g
